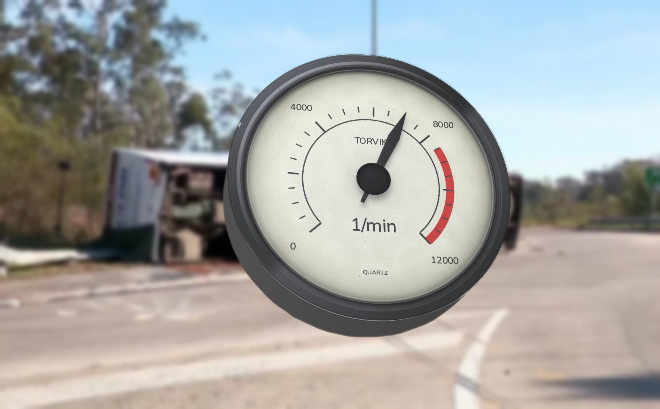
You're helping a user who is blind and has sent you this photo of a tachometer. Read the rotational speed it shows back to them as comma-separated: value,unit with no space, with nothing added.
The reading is 7000,rpm
